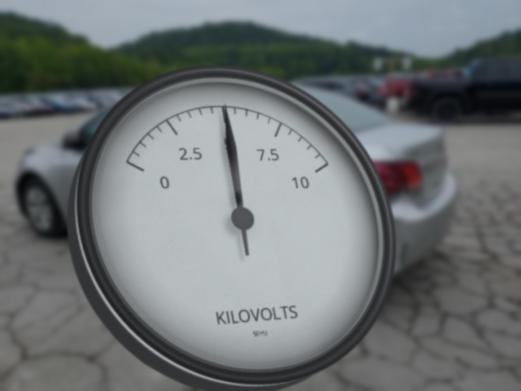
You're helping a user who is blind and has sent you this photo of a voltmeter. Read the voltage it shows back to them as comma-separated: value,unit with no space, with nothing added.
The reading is 5,kV
